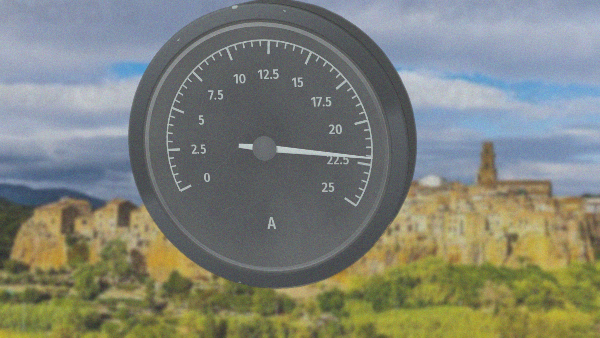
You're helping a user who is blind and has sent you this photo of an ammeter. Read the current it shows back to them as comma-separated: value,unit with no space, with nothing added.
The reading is 22,A
